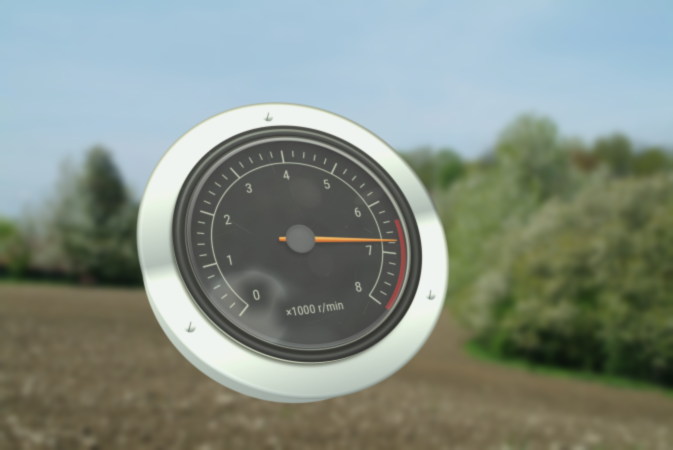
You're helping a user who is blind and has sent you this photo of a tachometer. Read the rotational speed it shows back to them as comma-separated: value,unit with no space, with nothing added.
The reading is 6800,rpm
